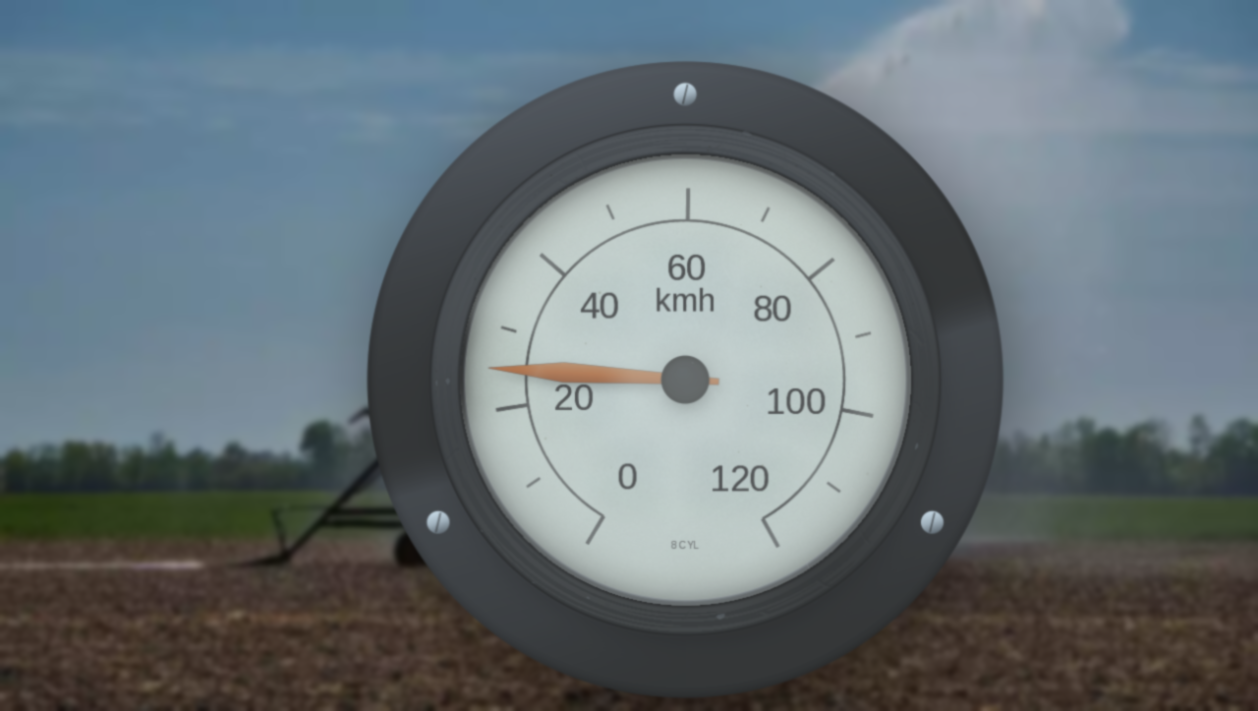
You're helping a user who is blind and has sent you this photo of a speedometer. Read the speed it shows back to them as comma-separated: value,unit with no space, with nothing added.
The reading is 25,km/h
